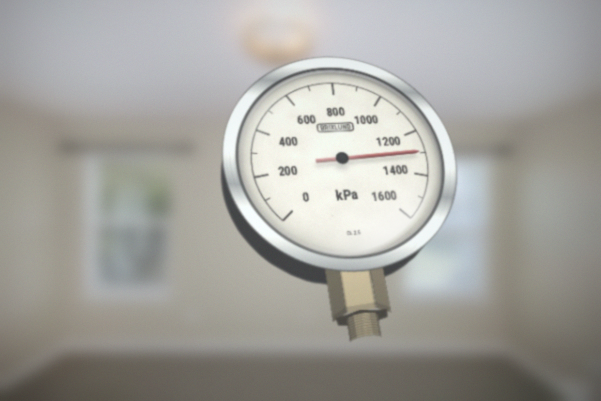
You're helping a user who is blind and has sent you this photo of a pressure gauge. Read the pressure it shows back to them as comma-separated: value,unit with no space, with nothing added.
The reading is 1300,kPa
